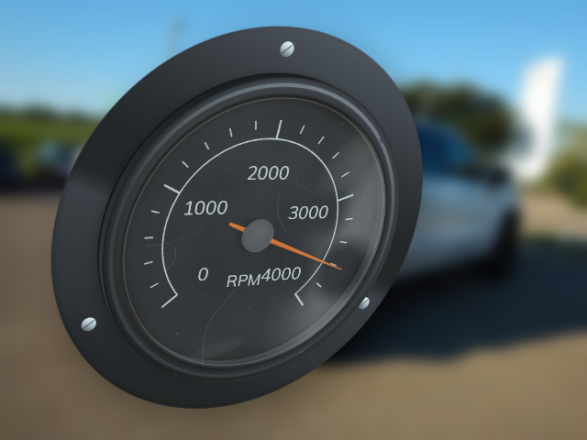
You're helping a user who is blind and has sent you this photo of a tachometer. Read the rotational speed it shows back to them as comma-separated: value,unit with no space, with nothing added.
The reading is 3600,rpm
